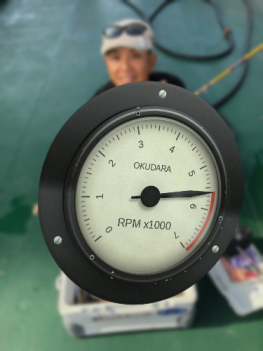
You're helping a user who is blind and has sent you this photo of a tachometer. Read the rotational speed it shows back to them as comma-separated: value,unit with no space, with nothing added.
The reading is 5600,rpm
